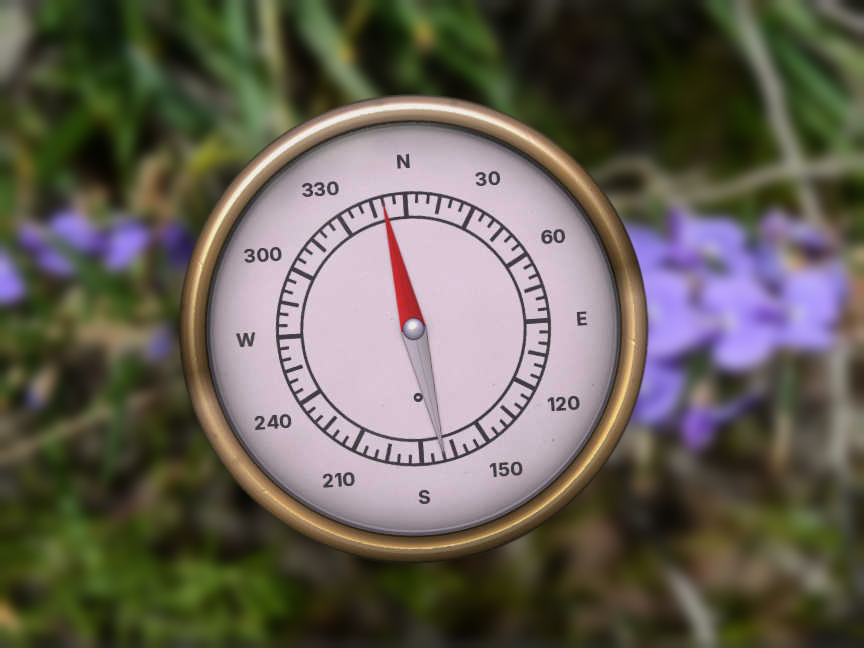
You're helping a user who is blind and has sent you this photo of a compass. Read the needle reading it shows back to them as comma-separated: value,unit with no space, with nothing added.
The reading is 350,°
